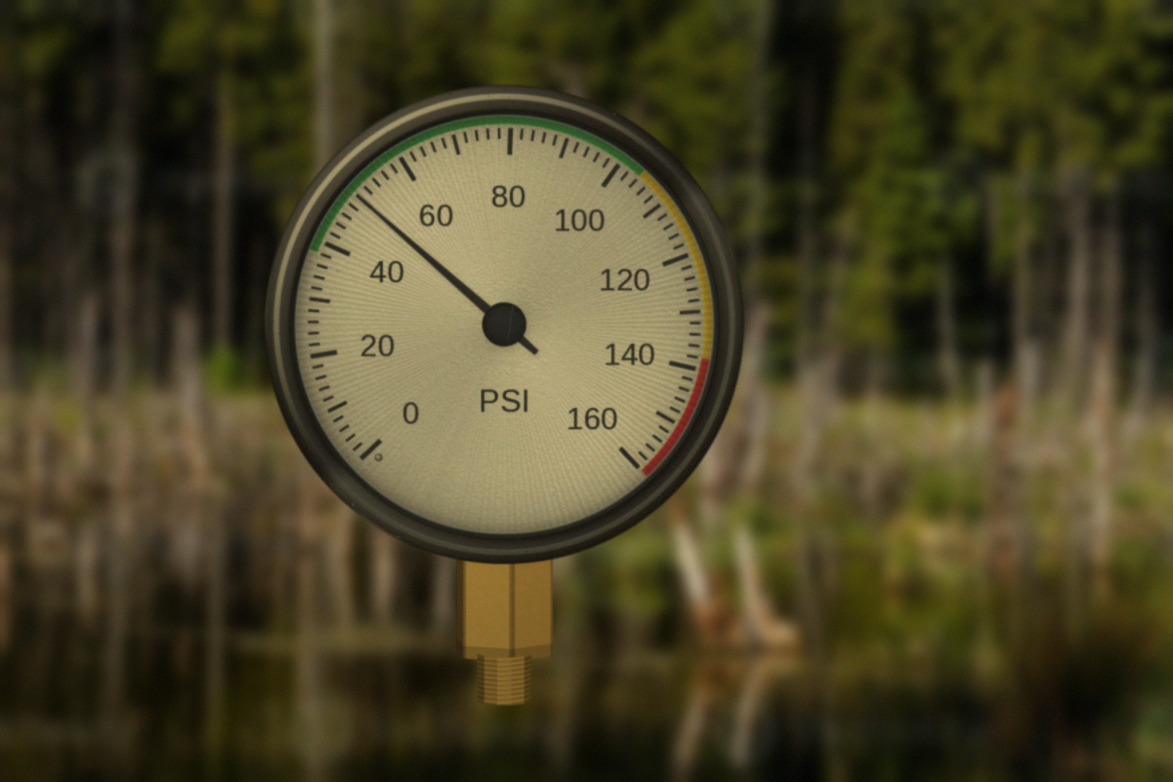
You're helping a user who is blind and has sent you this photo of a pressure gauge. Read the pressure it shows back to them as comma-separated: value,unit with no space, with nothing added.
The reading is 50,psi
